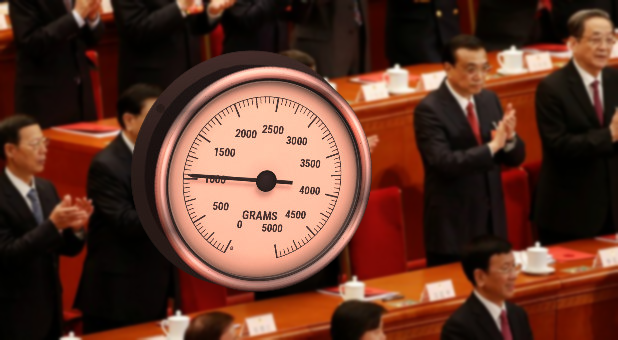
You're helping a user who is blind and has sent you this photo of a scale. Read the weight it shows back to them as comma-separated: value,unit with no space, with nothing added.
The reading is 1050,g
